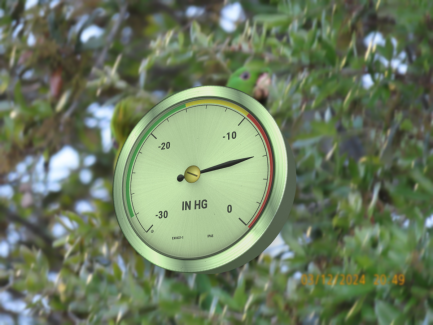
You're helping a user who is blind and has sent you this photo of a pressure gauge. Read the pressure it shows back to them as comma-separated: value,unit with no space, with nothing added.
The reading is -6,inHg
